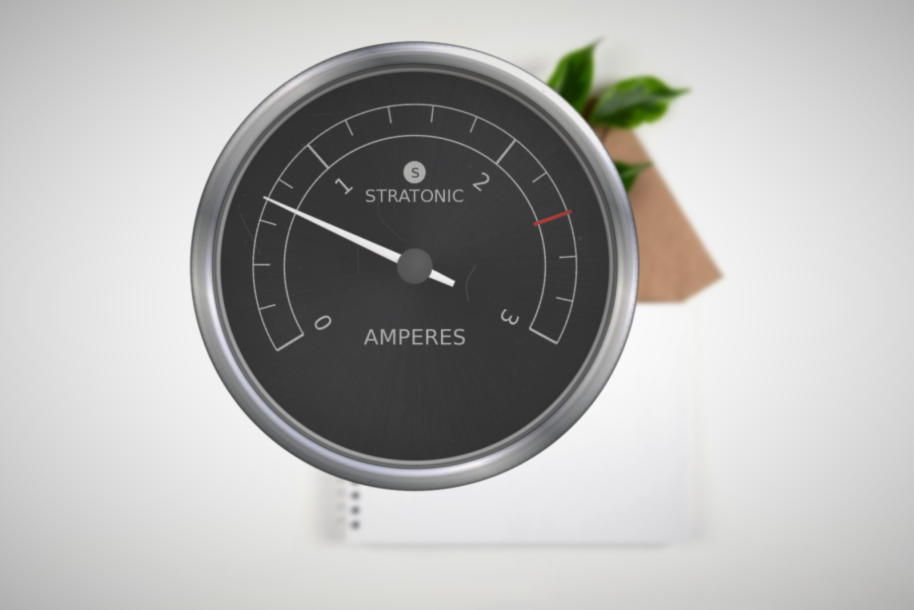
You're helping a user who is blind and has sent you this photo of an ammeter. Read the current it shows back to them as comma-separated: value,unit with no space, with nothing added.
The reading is 0.7,A
